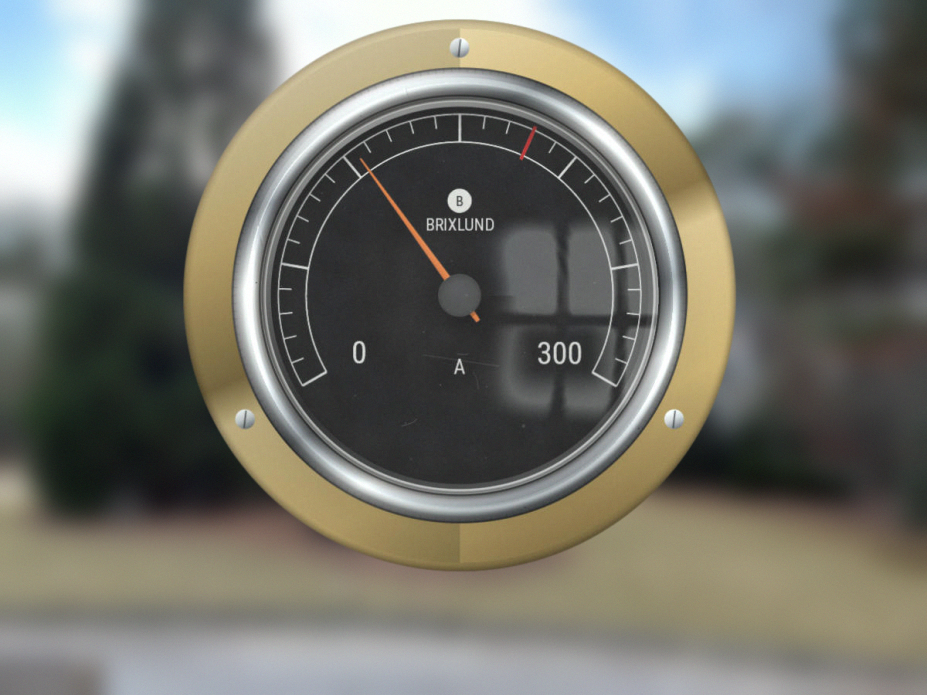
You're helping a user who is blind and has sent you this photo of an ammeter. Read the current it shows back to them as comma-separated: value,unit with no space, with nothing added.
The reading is 105,A
